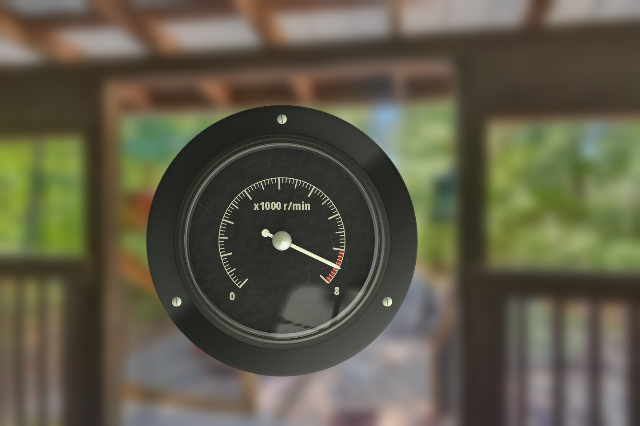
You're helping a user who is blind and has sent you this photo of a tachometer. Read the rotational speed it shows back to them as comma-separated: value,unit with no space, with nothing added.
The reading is 7500,rpm
